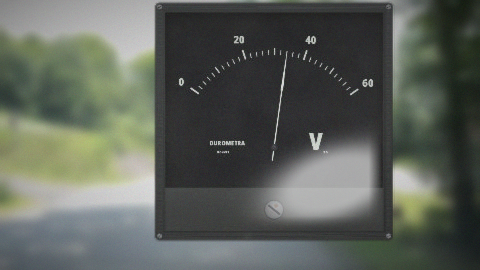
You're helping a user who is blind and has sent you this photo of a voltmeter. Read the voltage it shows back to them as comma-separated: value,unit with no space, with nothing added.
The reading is 34,V
